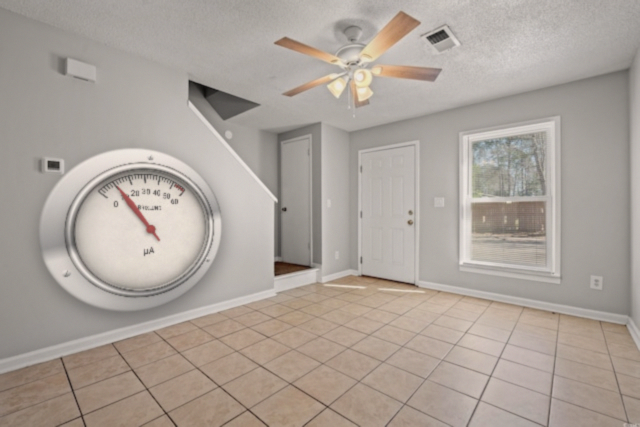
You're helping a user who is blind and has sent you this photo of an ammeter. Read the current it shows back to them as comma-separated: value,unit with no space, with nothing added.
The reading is 10,µA
